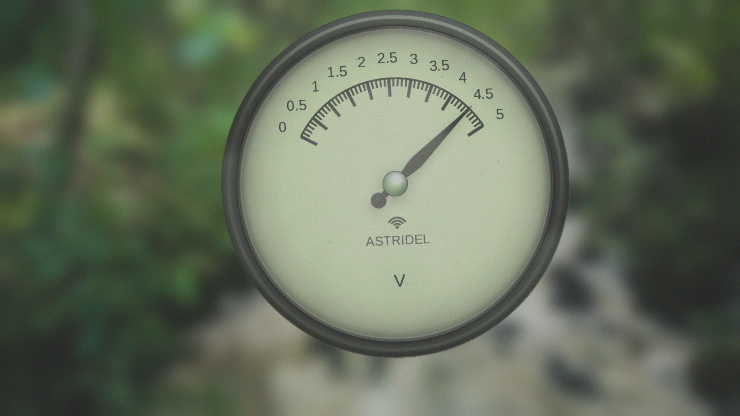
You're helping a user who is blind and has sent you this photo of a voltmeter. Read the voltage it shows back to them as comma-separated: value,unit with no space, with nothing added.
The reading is 4.5,V
